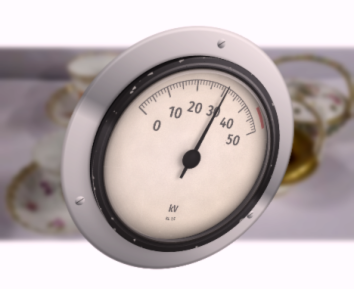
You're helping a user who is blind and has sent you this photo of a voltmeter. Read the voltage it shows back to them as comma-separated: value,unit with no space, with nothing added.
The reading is 30,kV
